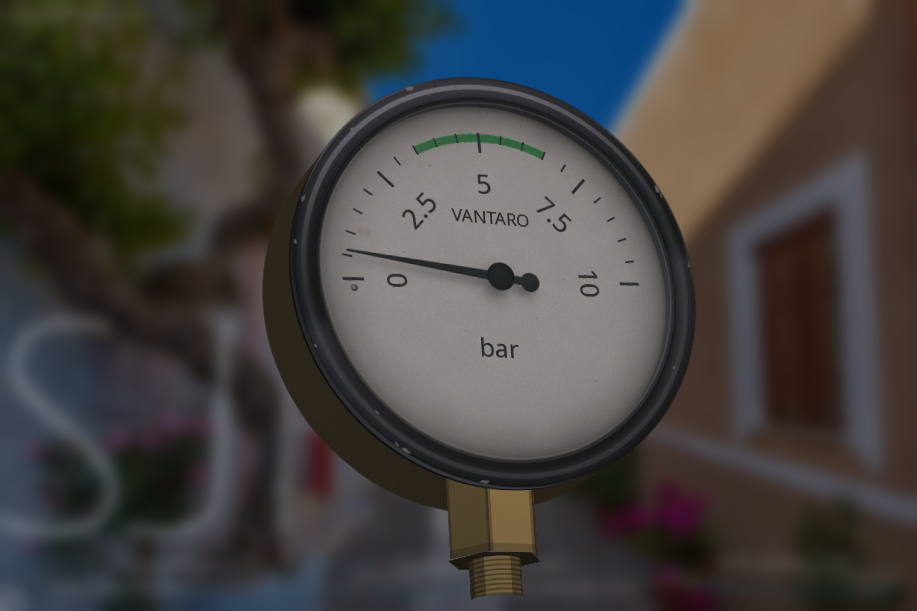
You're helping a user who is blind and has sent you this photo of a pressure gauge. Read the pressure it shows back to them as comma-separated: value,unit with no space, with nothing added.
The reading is 0.5,bar
